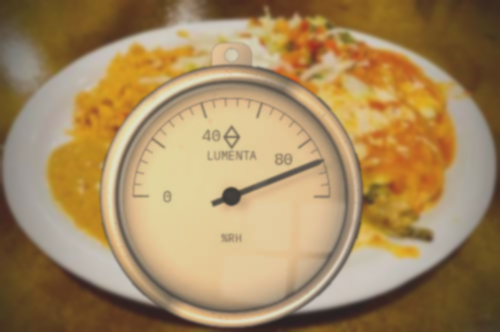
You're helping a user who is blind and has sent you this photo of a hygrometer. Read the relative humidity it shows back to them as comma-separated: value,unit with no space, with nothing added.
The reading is 88,%
